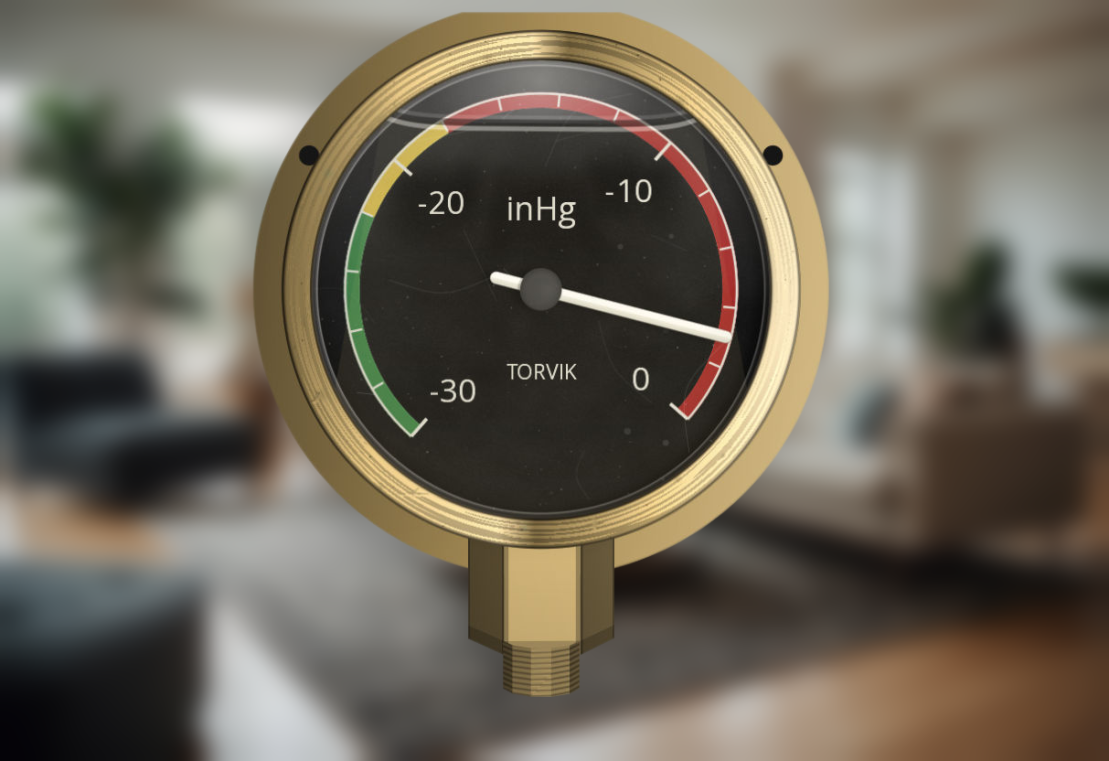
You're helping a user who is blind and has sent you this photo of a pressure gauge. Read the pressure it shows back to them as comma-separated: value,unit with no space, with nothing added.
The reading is -3,inHg
